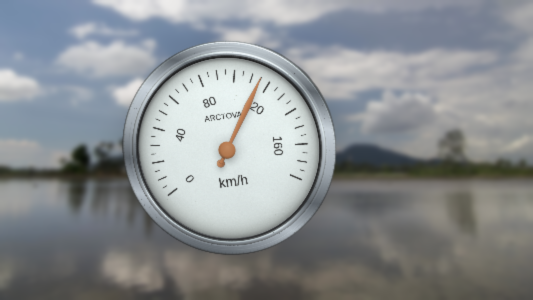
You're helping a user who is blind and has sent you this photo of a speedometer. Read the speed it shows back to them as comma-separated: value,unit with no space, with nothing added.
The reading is 115,km/h
